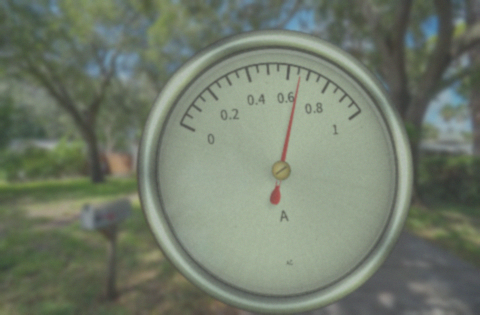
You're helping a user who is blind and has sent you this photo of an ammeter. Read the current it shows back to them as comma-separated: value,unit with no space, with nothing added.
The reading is 0.65,A
